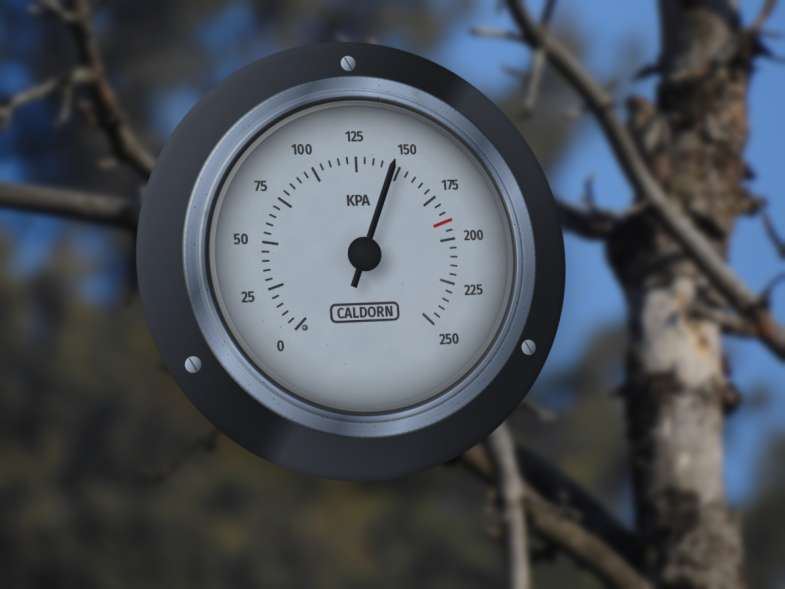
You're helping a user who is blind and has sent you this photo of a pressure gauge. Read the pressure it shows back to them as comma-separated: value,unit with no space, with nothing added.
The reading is 145,kPa
